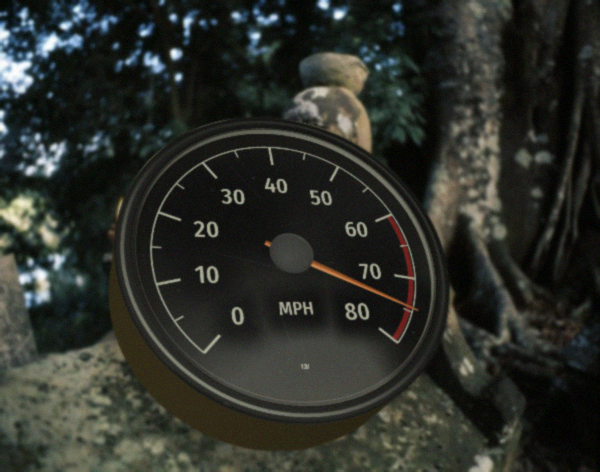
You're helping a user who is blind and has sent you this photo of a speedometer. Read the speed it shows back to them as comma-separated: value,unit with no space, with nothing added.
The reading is 75,mph
